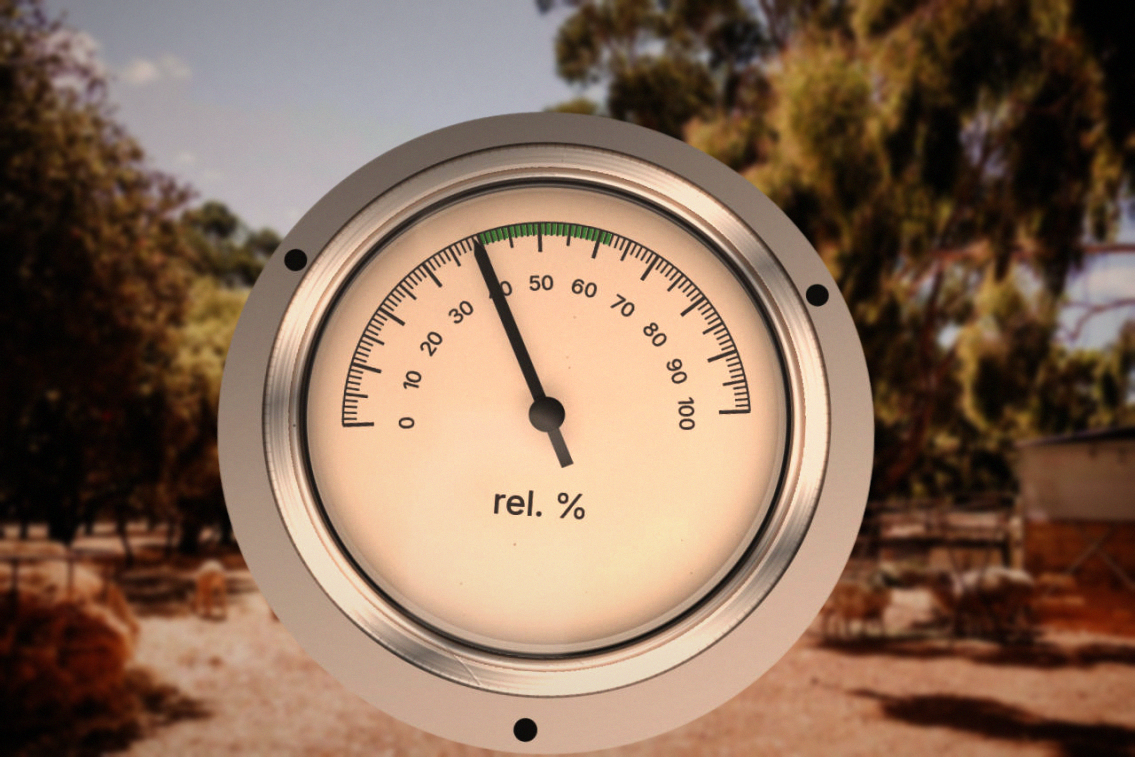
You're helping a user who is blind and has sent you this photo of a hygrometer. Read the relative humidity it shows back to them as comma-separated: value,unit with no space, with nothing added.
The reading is 39,%
